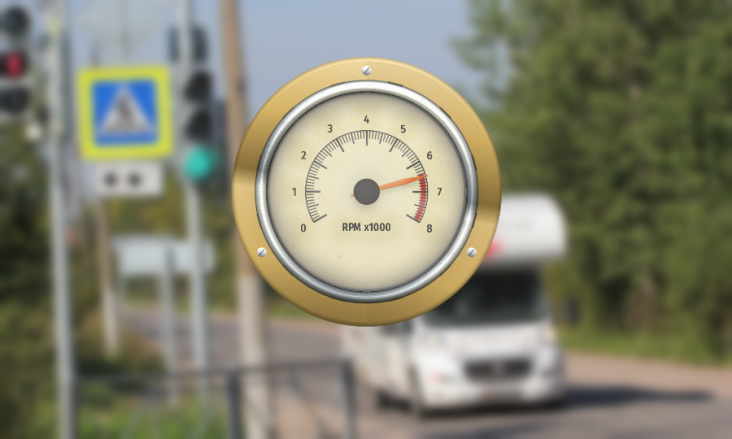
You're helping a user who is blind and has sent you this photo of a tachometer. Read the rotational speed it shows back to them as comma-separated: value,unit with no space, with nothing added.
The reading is 6500,rpm
